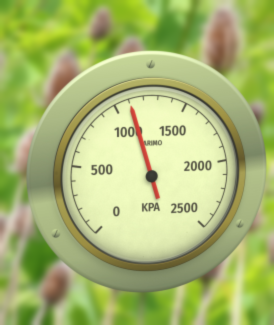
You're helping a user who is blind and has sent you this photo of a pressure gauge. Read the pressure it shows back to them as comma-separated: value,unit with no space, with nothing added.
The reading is 1100,kPa
